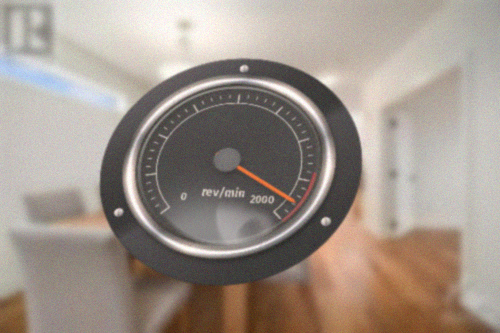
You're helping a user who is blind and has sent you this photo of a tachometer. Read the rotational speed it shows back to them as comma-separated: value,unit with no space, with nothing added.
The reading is 1900,rpm
